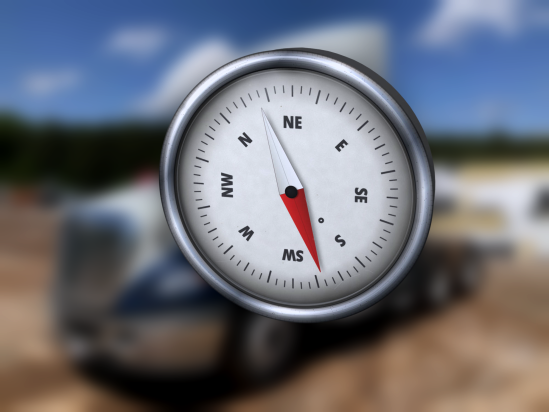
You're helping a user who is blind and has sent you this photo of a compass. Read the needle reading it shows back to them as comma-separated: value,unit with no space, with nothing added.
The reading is 205,°
